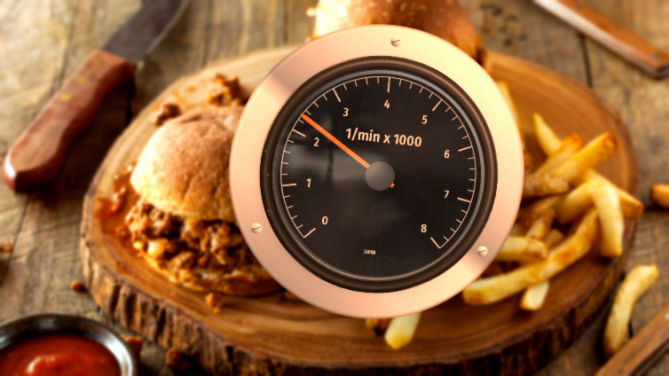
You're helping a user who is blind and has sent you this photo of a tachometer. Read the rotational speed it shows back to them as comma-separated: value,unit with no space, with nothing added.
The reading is 2300,rpm
